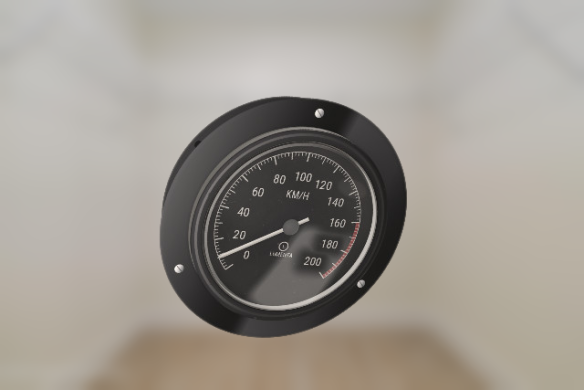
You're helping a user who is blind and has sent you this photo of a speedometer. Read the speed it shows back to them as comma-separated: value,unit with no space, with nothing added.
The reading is 10,km/h
